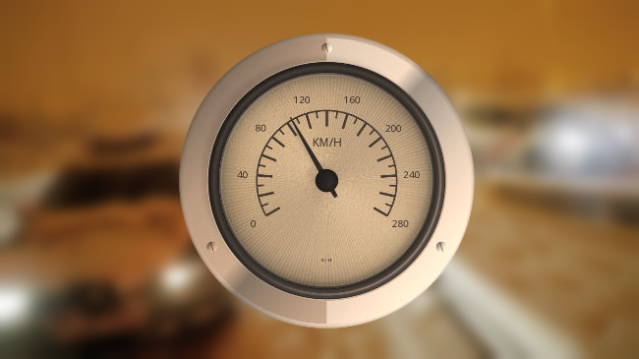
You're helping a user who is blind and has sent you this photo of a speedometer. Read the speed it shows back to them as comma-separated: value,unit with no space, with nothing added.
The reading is 105,km/h
